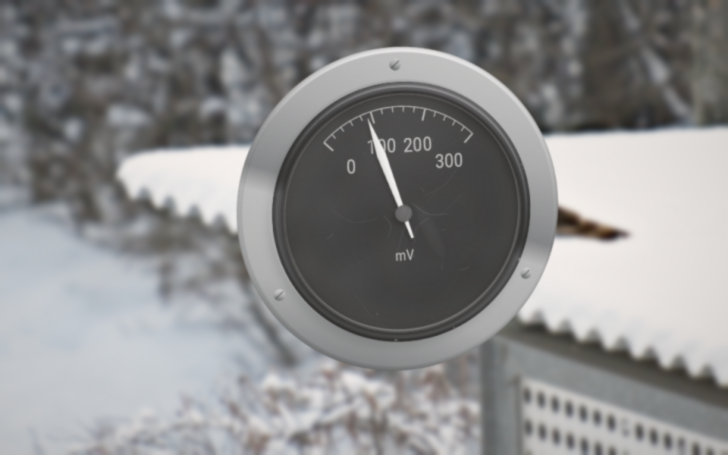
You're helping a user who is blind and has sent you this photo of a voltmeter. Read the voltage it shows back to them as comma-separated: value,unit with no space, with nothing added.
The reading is 90,mV
